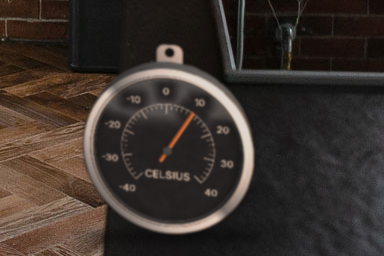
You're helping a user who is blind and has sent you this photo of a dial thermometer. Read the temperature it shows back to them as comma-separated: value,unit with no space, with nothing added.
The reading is 10,°C
